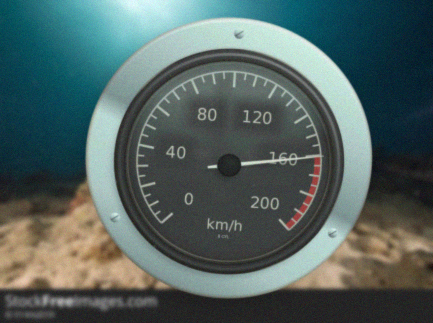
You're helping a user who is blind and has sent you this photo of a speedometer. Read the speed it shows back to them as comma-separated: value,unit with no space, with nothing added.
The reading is 160,km/h
